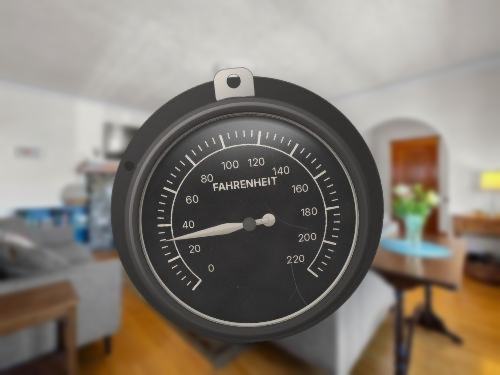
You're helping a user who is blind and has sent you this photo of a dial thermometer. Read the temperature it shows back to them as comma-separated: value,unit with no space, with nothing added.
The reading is 32,°F
